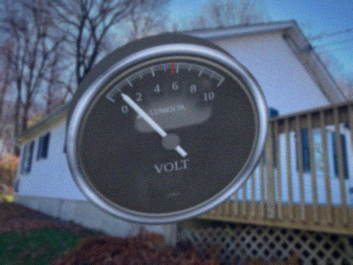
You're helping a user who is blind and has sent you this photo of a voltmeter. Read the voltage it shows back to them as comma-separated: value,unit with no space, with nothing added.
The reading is 1,V
